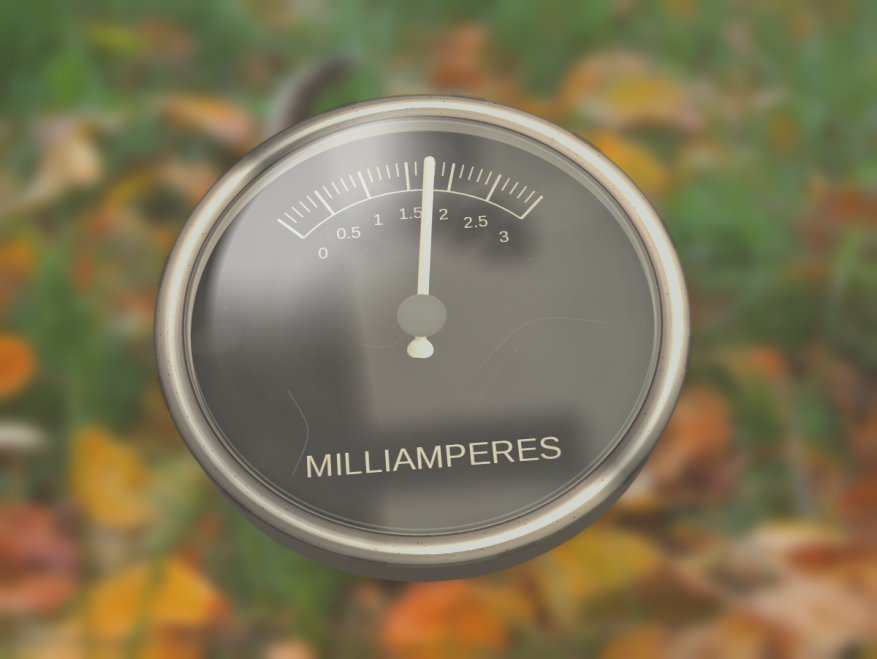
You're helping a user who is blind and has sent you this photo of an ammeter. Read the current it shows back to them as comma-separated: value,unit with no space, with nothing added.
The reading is 1.75,mA
